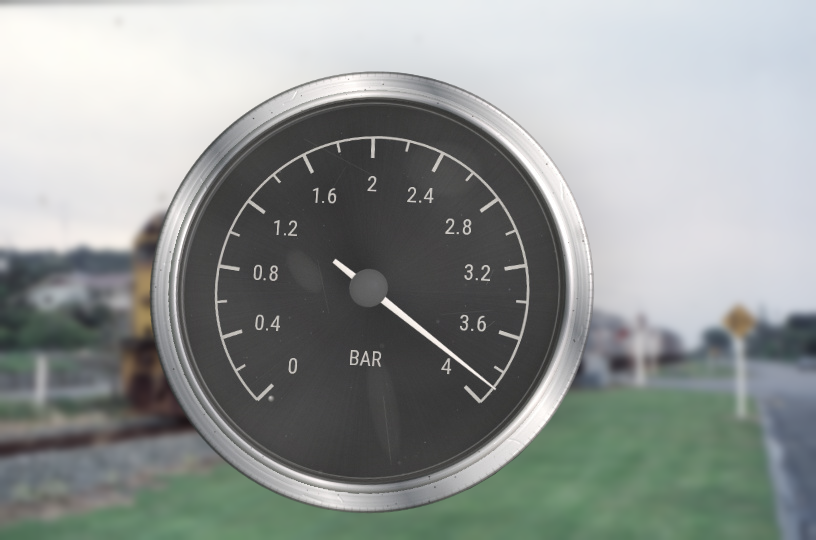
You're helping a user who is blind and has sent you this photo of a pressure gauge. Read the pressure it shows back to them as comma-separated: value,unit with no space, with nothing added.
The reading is 3.9,bar
